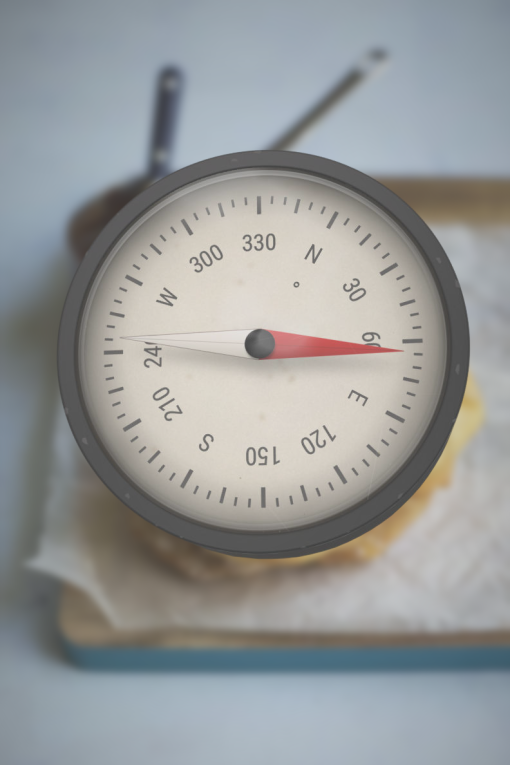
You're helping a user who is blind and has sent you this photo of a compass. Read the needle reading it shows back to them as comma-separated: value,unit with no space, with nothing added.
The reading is 65,°
